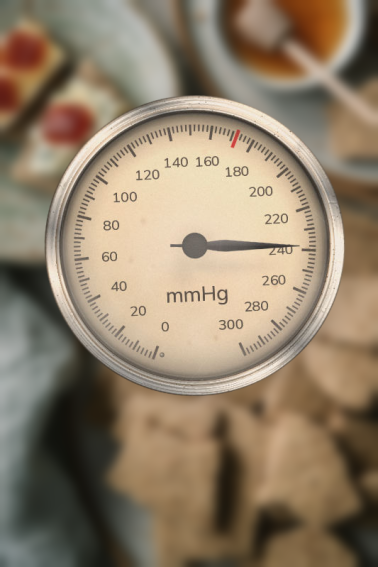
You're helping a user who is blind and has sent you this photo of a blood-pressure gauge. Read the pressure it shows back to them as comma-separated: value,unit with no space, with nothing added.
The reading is 238,mmHg
